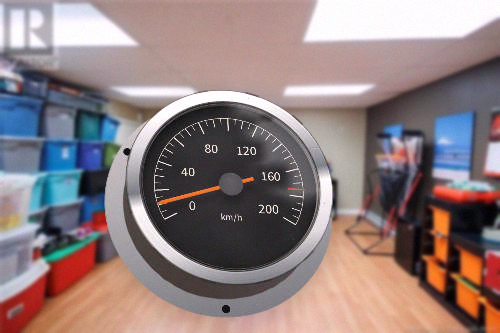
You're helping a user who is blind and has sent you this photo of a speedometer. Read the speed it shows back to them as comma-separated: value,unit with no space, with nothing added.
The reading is 10,km/h
